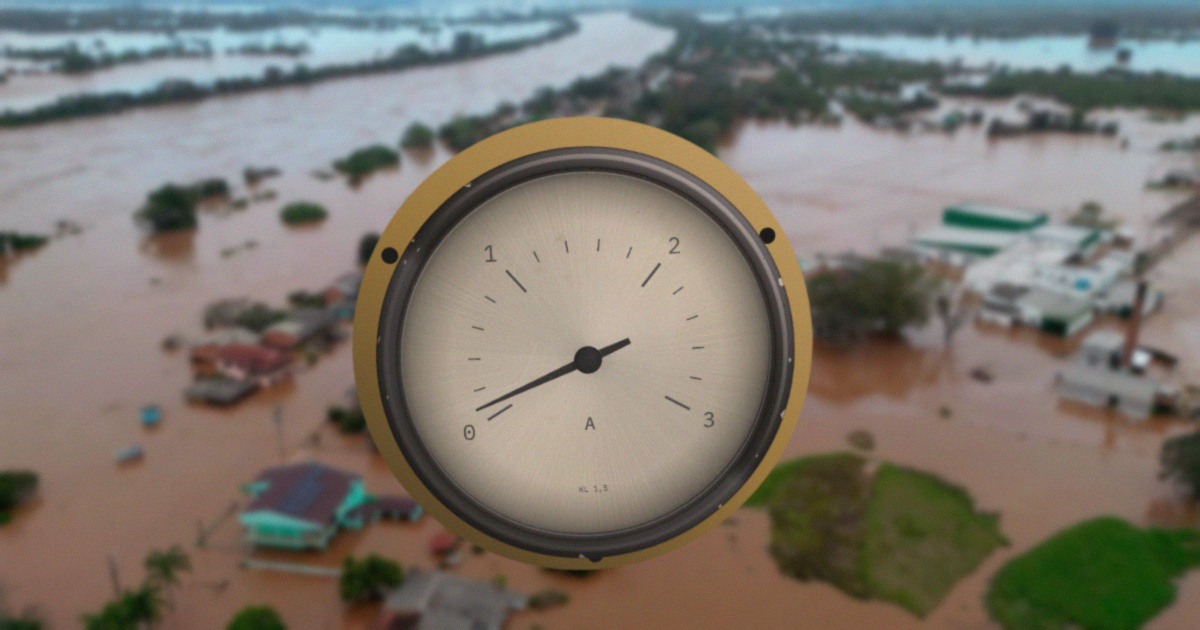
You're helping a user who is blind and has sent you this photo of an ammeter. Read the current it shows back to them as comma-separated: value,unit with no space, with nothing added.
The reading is 0.1,A
